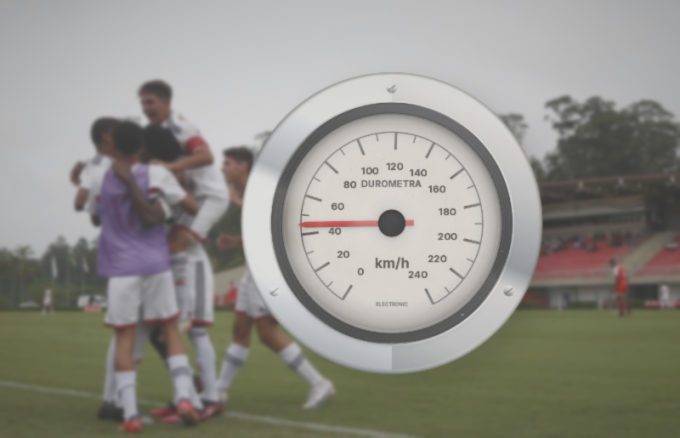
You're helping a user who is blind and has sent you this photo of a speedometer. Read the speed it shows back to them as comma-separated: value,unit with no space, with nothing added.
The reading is 45,km/h
